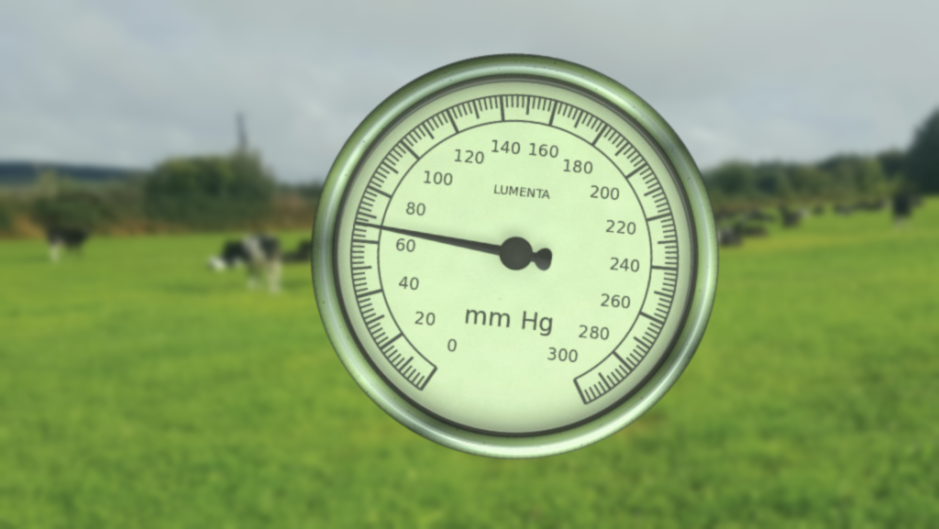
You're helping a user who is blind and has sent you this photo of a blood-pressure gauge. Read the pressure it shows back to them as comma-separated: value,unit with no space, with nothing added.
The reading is 66,mmHg
